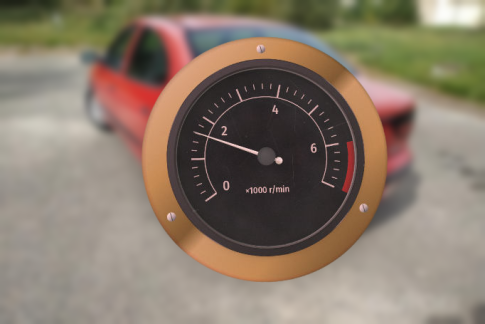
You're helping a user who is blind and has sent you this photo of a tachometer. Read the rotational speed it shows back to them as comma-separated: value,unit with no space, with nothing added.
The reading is 1600,rpm
